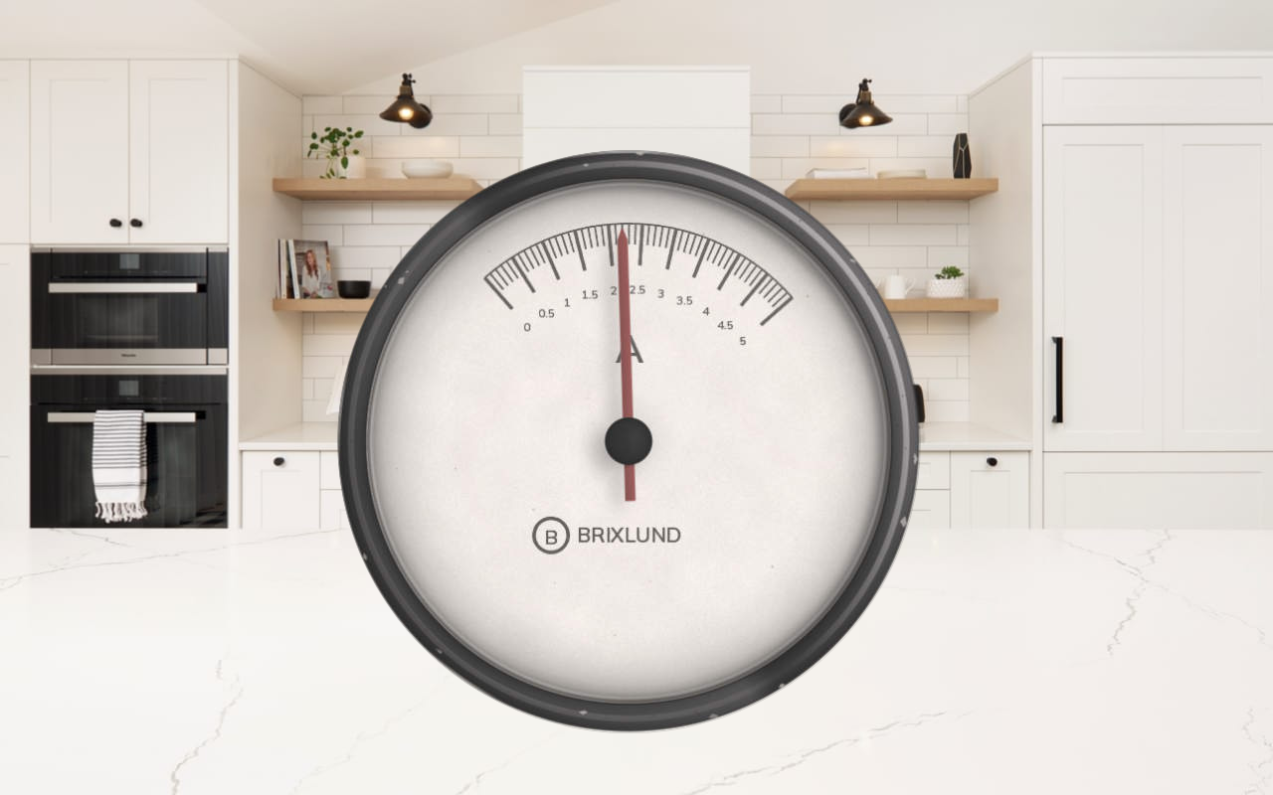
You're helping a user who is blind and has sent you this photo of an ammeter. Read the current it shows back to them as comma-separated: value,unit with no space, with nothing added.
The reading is 2.2,A
